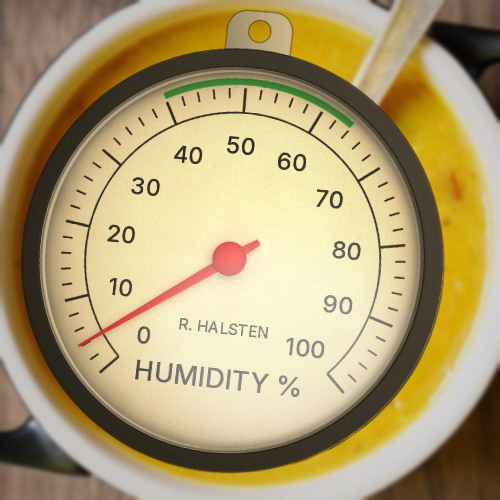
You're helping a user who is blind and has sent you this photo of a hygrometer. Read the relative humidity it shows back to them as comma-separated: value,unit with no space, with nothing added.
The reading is 4,%
